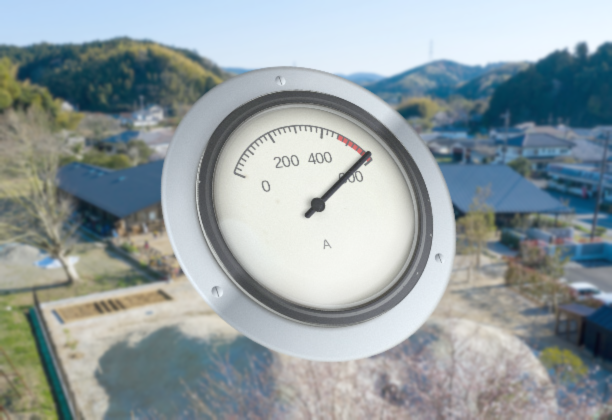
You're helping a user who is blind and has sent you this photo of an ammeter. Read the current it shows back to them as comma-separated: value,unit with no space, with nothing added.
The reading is 580,A
